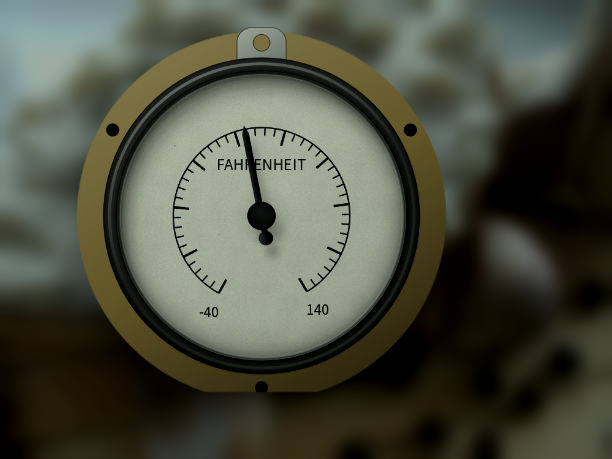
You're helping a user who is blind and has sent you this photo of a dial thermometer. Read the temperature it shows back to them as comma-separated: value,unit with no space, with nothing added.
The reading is 44,°F
